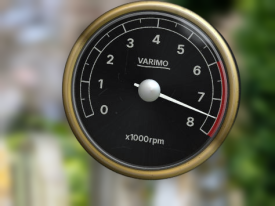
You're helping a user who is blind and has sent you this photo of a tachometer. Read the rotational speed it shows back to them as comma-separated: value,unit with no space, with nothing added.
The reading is 7500,rpm
